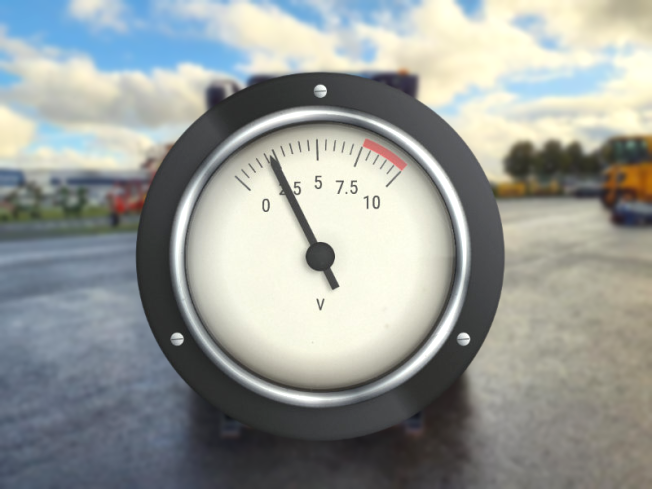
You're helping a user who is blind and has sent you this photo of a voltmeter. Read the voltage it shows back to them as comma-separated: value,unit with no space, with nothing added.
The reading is 2.25,V
